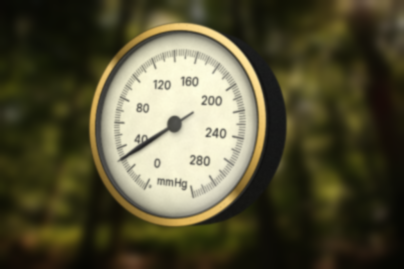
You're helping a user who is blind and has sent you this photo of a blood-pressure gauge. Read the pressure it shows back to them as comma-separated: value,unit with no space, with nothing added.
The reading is 30,mmHg
